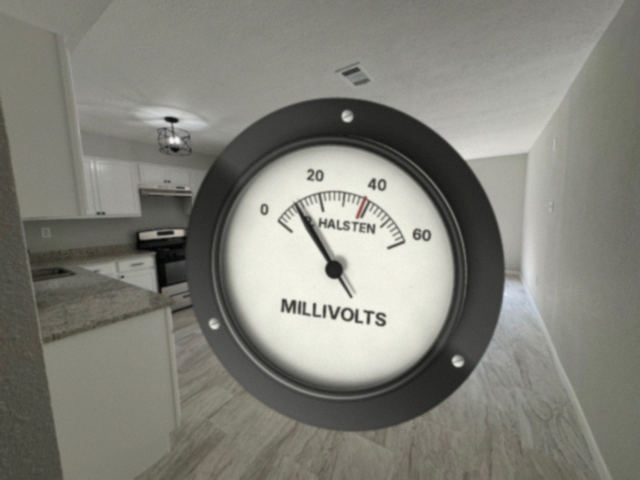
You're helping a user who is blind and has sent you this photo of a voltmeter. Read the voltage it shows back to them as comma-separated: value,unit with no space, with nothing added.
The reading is 10,mV
